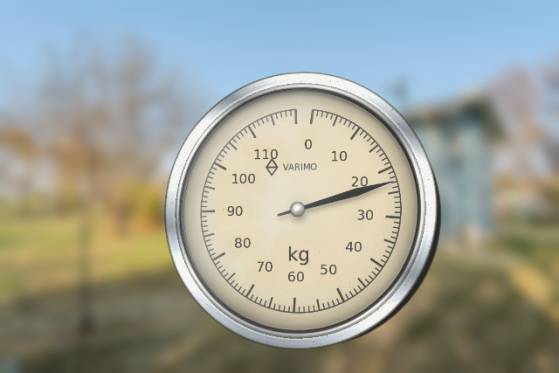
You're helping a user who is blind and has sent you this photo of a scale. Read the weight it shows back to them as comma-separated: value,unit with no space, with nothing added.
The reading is 23,kg
